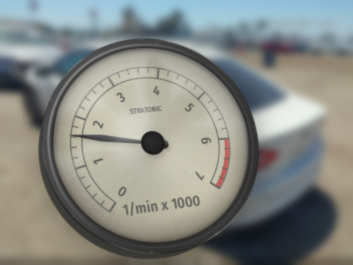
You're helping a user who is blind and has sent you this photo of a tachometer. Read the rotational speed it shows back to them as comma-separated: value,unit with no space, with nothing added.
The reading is 1600,rpm
